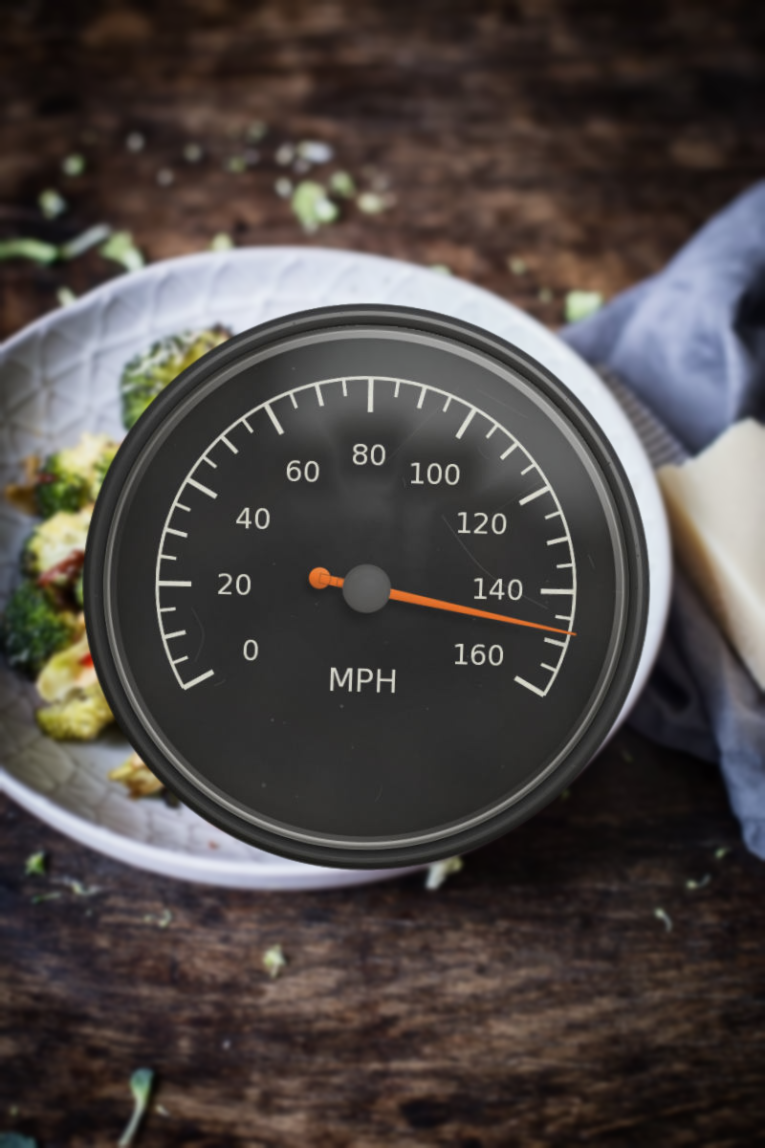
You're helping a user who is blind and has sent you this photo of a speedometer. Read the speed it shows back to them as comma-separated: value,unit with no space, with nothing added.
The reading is 147.5,mph
